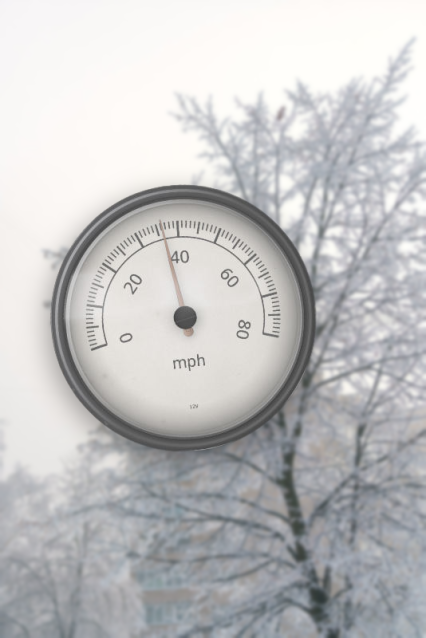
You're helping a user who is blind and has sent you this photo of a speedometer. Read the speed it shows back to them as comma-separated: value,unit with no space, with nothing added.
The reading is 36,mph
